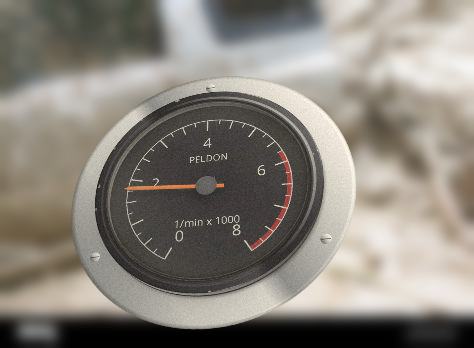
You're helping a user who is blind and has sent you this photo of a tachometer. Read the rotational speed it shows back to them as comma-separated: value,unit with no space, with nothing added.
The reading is 1750,rpm
